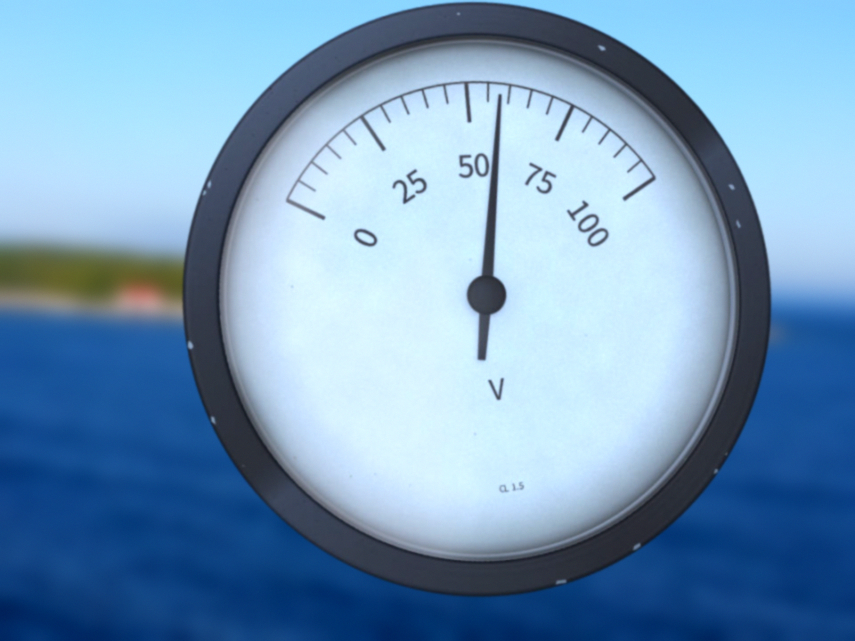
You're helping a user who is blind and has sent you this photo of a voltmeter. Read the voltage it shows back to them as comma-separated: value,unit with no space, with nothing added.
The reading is 57.5,V
